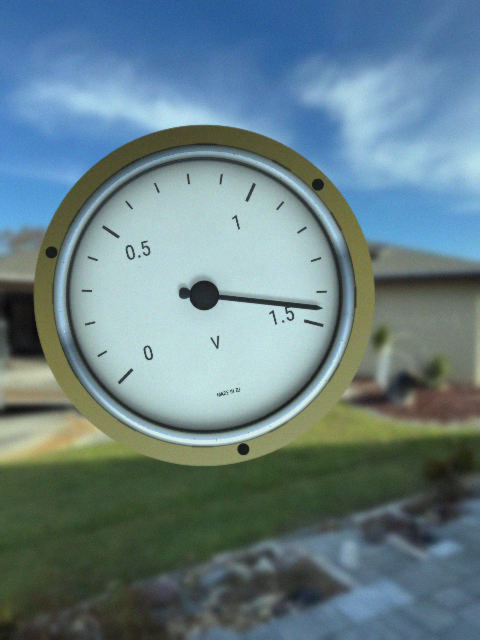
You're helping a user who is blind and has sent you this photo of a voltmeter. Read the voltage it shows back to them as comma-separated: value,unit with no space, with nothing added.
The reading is 1.45,V
